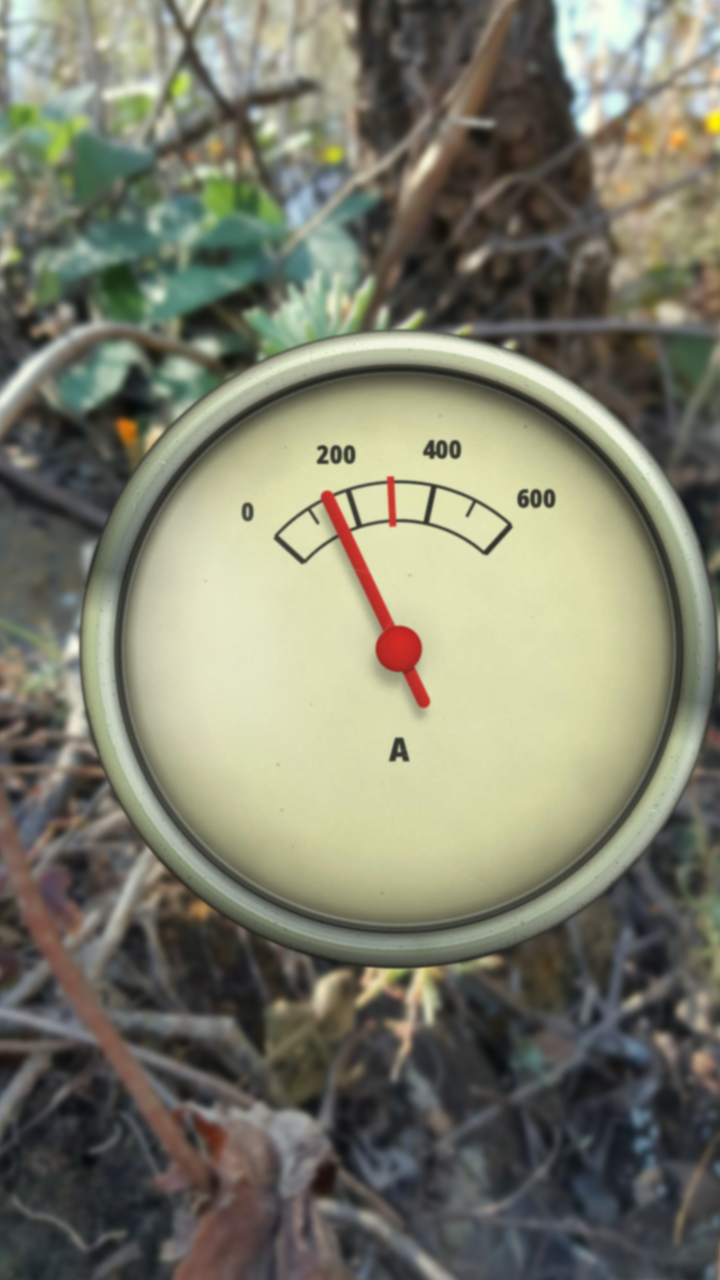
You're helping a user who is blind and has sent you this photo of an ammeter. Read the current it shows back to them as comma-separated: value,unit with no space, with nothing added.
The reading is 150,A
